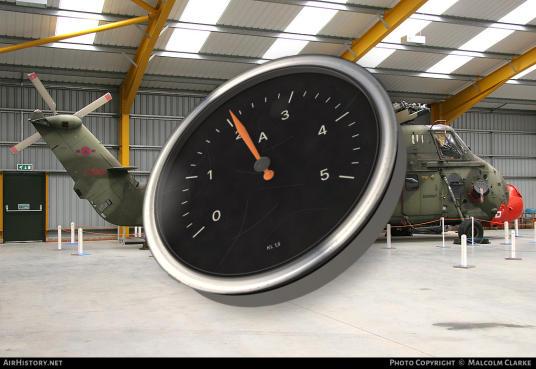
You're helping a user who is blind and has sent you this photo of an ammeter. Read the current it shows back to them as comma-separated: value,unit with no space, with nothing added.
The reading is 2.1,A
